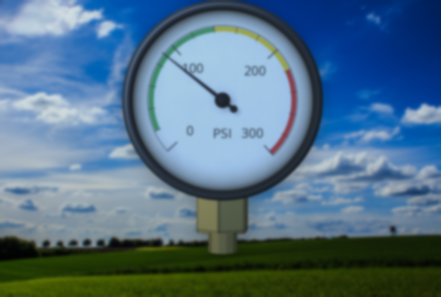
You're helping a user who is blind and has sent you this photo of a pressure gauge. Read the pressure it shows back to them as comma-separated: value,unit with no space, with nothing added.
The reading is 90,psi
